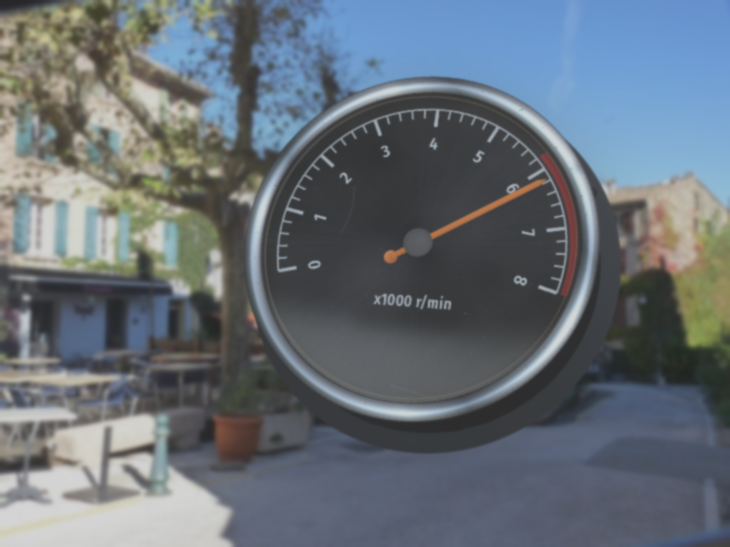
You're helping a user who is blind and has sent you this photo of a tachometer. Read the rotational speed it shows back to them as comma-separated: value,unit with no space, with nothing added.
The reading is 6200,rpm
